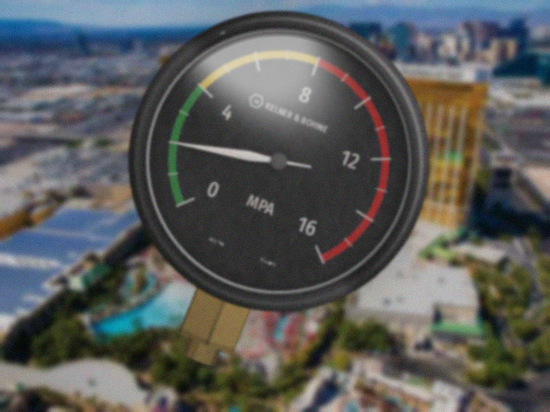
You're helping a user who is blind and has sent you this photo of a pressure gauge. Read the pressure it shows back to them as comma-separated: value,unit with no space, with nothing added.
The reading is 2,MPa
